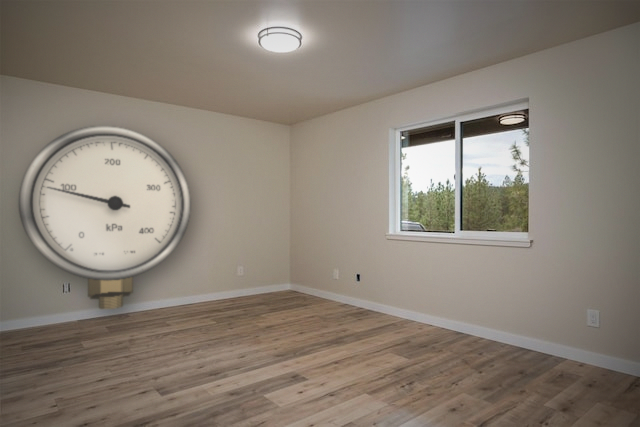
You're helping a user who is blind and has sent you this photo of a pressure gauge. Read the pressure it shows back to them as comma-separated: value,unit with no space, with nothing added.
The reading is 90,kPa
